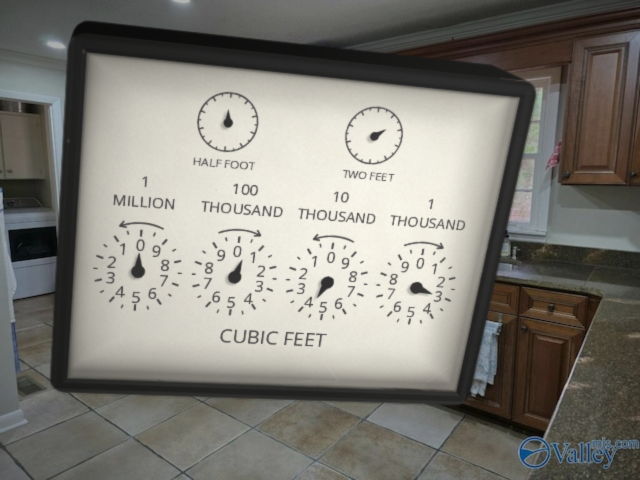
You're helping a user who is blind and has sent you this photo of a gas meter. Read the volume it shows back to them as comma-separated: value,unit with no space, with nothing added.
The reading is 4300,ft³
